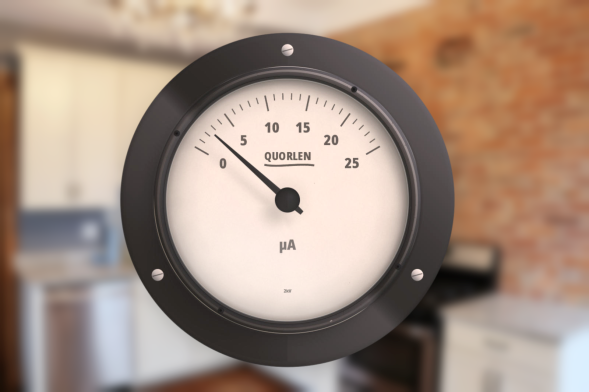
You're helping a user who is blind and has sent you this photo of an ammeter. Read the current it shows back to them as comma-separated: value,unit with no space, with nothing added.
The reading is 2.5,µA
